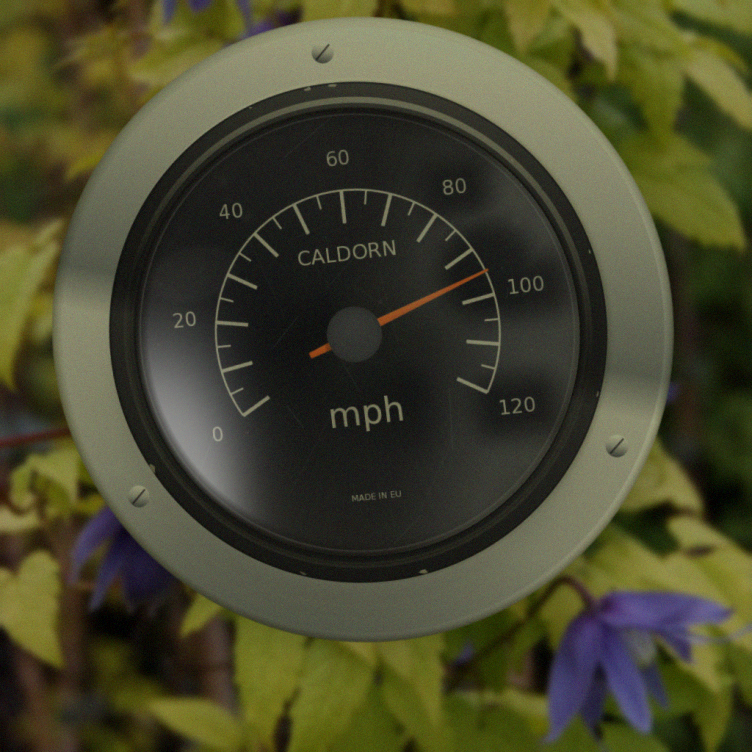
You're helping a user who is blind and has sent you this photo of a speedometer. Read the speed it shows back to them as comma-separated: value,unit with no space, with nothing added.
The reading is 95,mph
